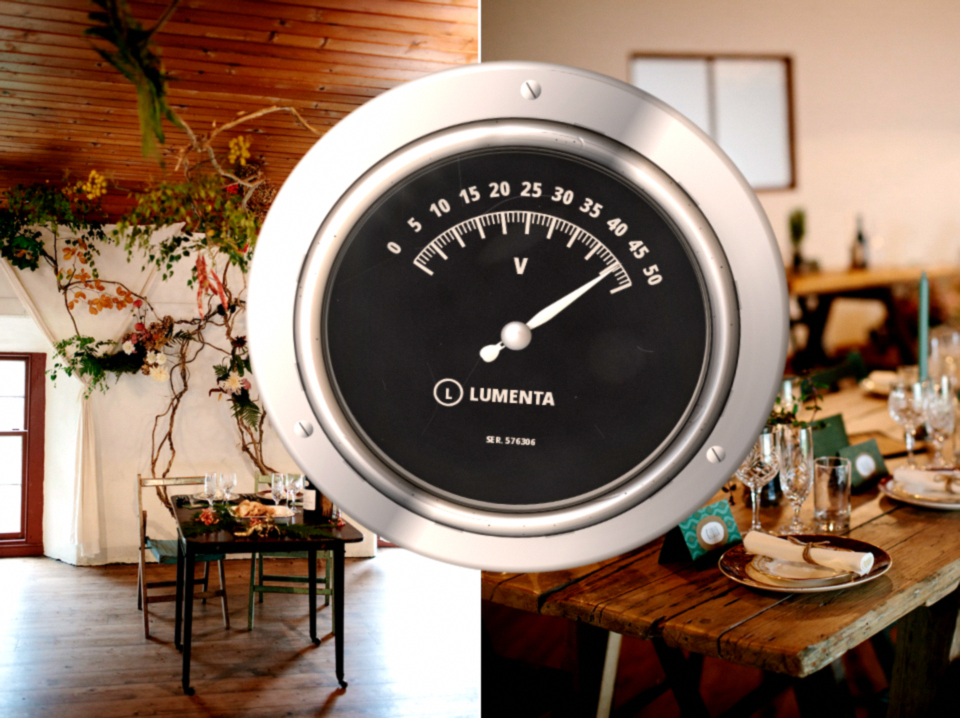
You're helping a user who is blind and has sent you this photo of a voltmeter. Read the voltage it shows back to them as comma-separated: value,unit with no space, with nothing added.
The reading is 45,V
